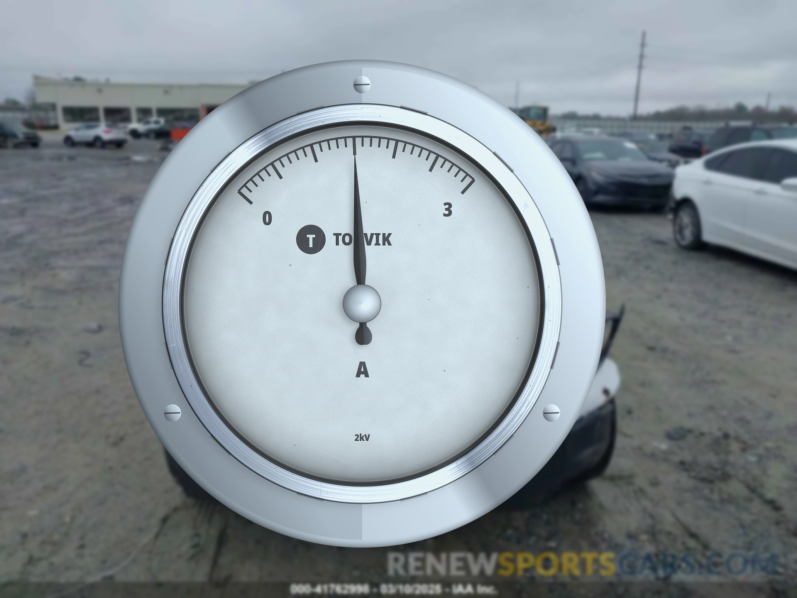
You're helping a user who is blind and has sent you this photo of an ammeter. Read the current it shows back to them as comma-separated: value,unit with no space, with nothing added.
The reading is 1.5,A
